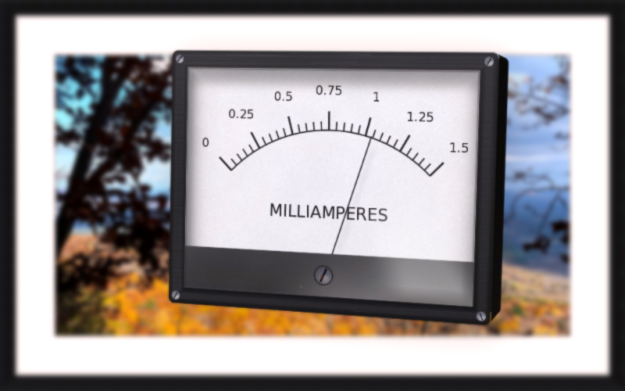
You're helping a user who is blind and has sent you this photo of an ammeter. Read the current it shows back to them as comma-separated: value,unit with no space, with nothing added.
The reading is 1.05,mA
